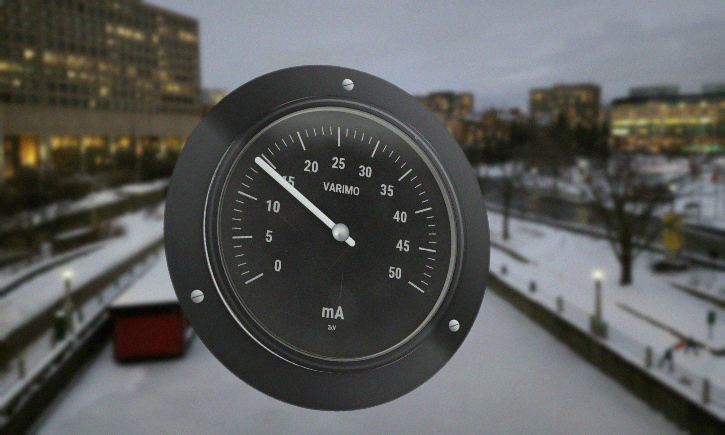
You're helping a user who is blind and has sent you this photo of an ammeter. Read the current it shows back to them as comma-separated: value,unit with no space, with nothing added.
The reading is 14,mA
